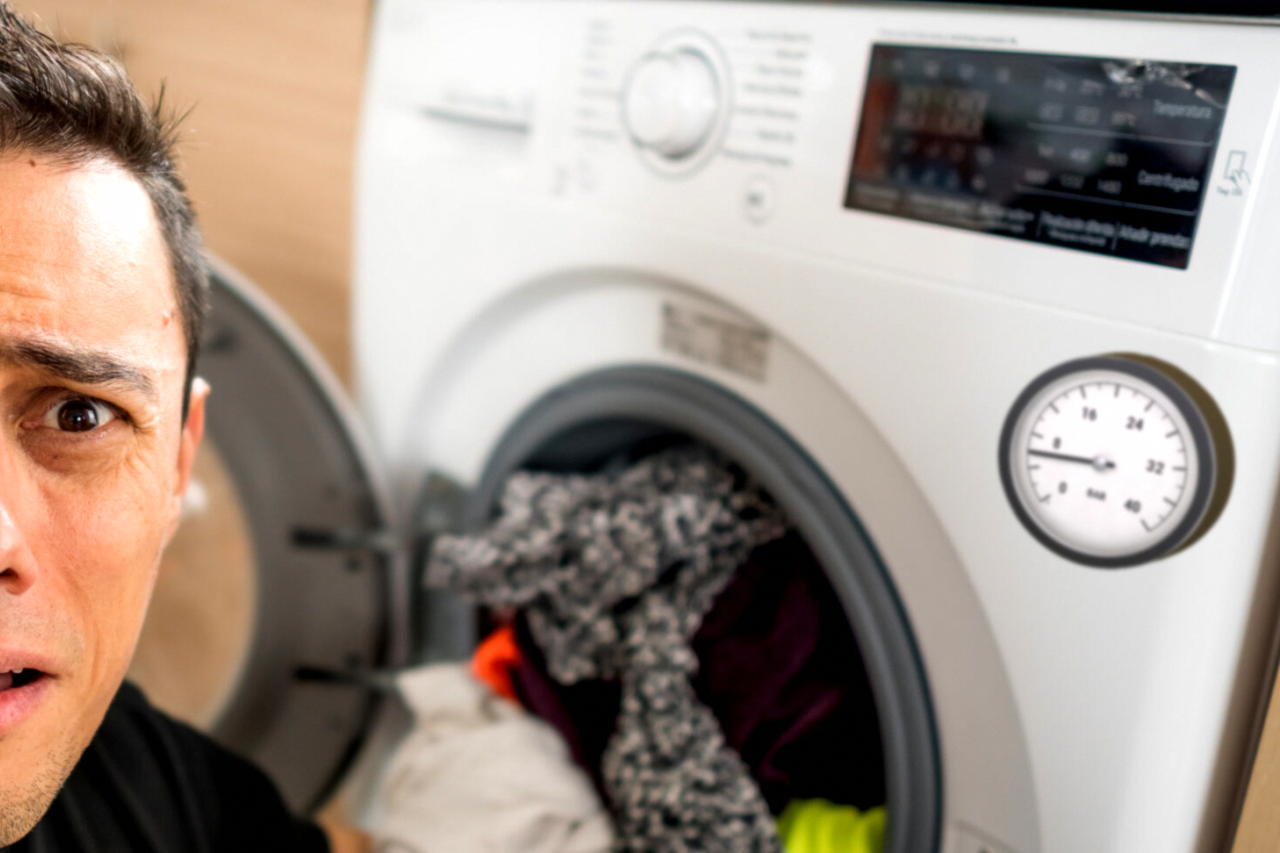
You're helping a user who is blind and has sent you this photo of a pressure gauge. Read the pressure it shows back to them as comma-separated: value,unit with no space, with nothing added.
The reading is 6,bar
